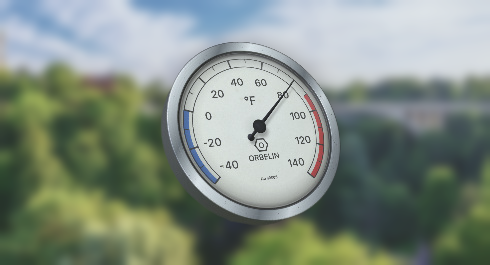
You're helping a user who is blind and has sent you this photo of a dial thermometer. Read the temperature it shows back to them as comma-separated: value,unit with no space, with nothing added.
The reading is 80,°F
